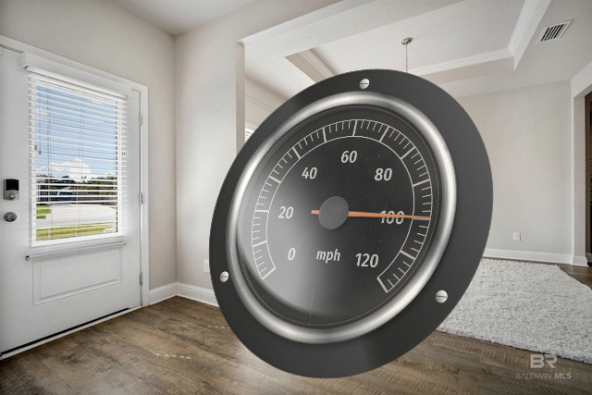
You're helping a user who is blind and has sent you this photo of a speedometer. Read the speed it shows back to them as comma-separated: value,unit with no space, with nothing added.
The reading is 100,mph
